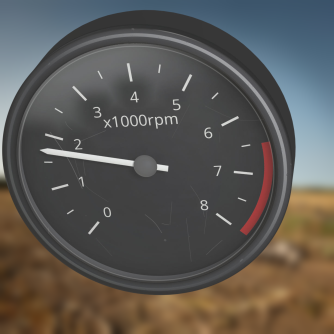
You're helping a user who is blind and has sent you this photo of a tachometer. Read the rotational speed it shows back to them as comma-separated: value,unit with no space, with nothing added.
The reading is 1750,rpm
